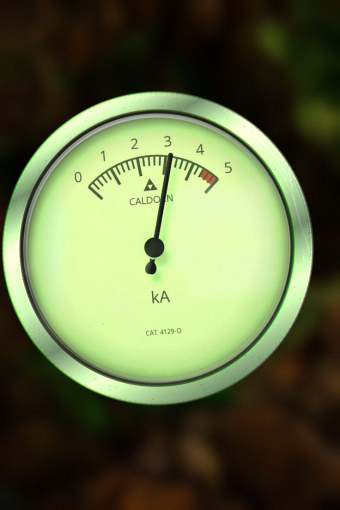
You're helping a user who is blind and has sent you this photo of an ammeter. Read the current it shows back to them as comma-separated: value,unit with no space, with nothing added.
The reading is 3.2,kA
